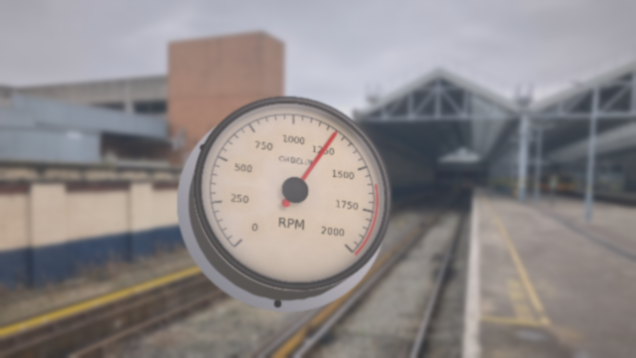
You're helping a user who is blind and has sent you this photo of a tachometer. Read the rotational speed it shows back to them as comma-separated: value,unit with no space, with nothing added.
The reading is 1250,rpm
